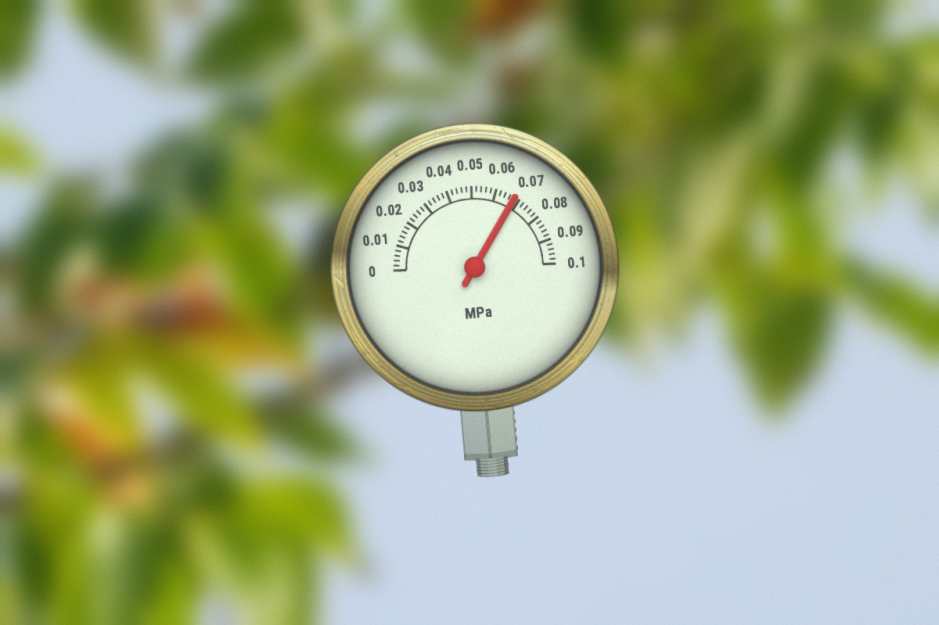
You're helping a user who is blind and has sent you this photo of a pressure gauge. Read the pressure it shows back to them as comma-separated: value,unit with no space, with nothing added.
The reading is 0.068,MPa
